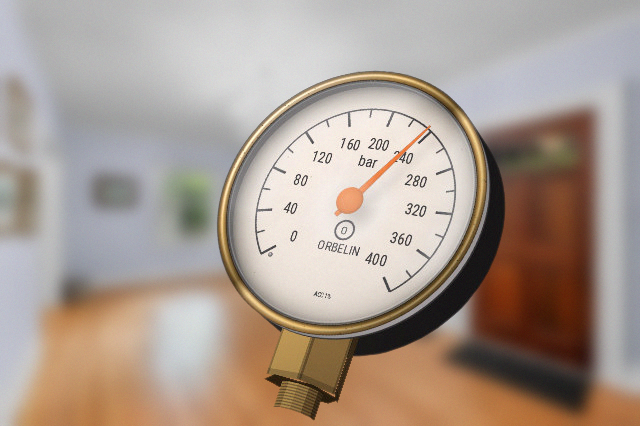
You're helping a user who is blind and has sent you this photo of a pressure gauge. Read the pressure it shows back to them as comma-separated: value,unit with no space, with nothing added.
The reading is 240,bar
